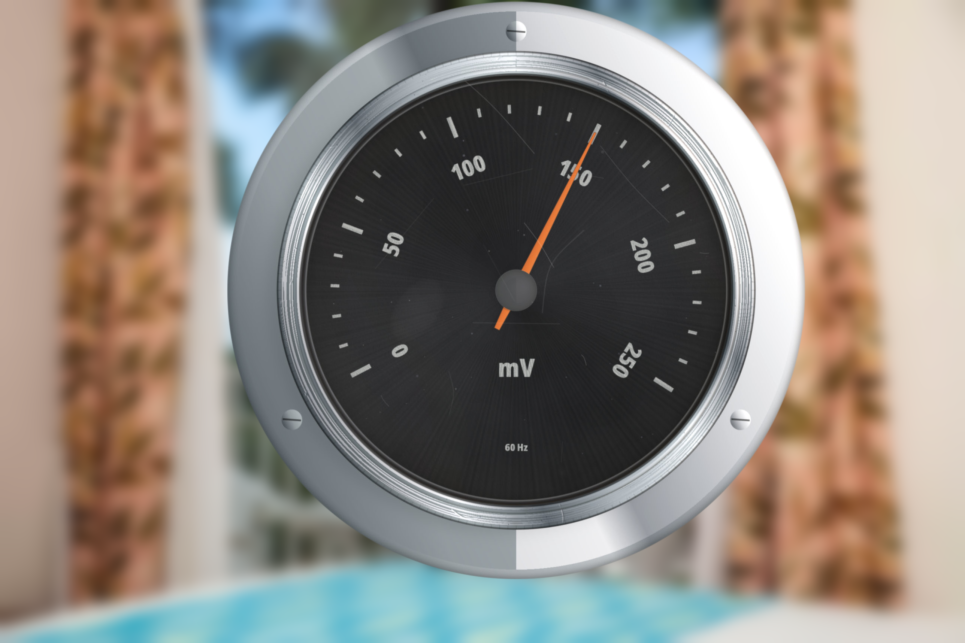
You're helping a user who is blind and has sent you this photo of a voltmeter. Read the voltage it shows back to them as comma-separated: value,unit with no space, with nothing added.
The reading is 150,mV
